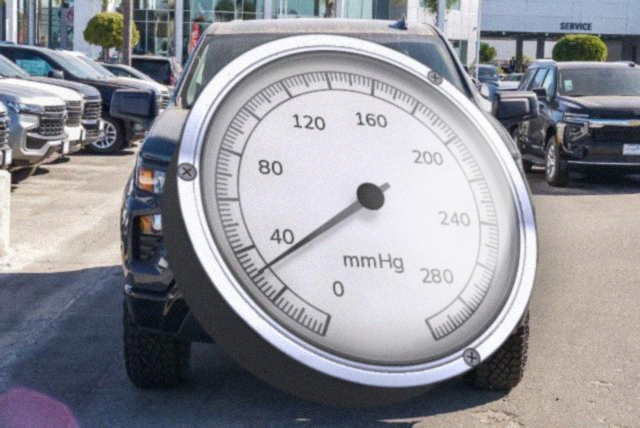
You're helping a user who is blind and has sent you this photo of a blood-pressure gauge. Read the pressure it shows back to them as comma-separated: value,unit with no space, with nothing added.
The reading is 30,mmHg
